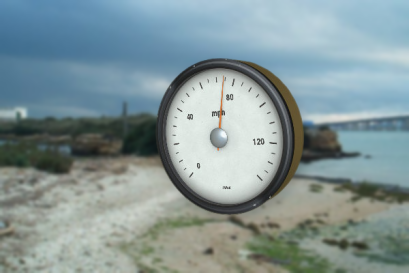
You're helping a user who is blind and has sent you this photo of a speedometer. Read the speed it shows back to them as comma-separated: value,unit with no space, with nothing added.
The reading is 75,mph
